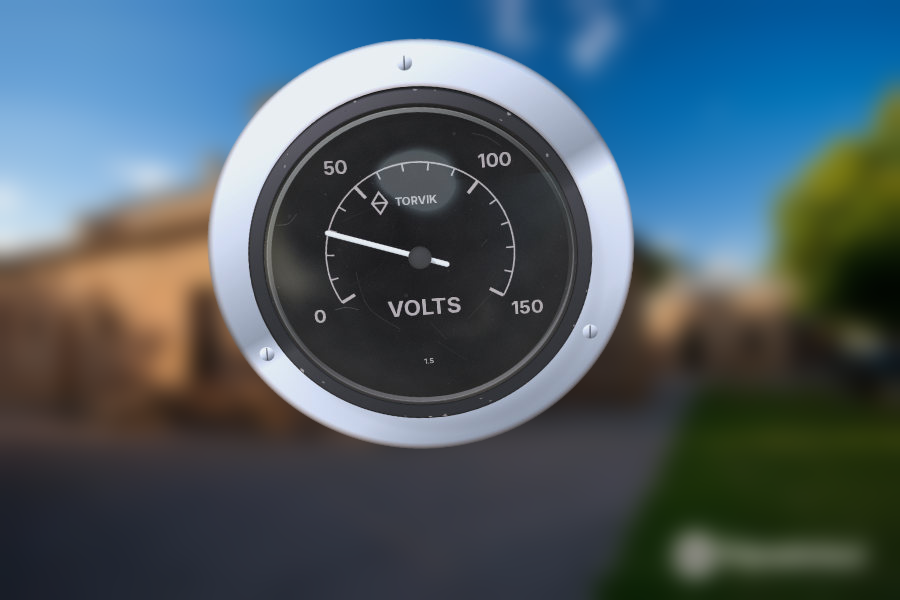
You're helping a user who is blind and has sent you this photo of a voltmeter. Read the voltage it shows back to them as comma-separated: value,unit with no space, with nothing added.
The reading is 30,V
